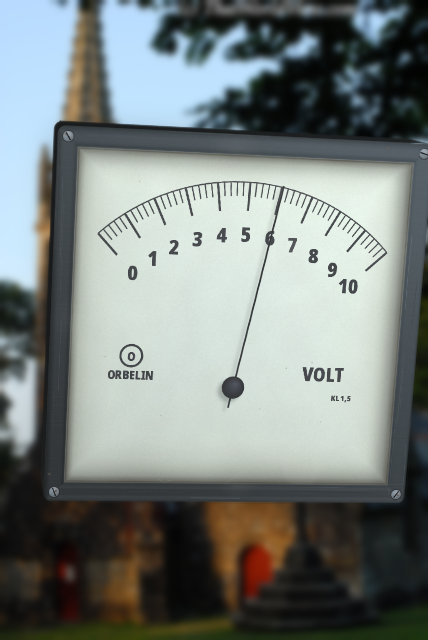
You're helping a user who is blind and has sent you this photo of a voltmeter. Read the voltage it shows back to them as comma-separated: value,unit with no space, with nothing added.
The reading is 6,V
